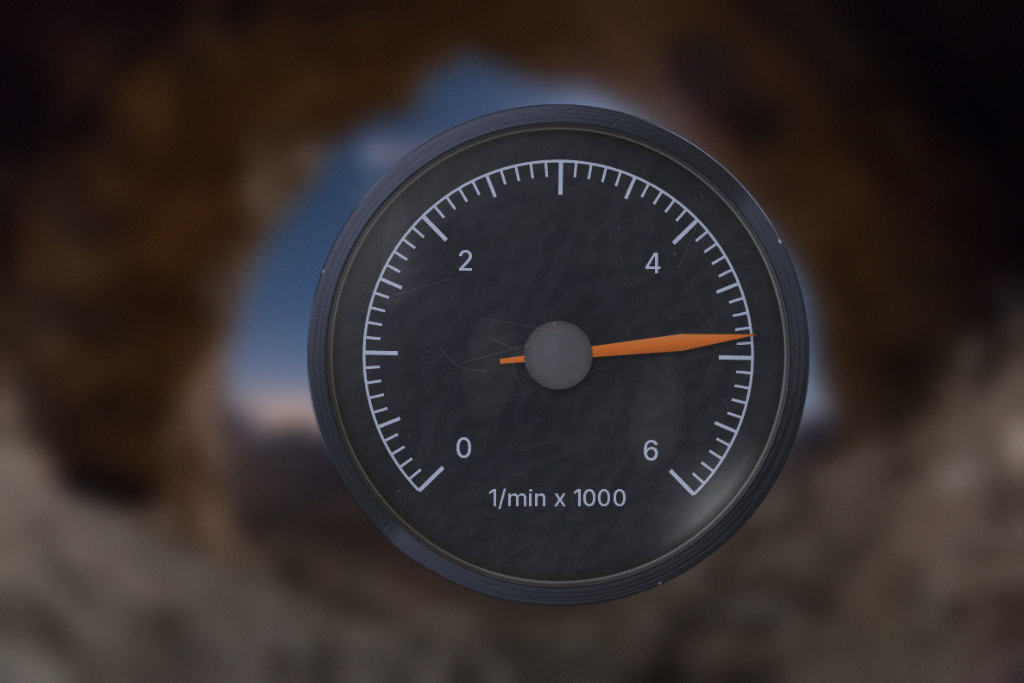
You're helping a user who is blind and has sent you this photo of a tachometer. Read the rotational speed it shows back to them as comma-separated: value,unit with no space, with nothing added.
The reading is 4850,rpm
